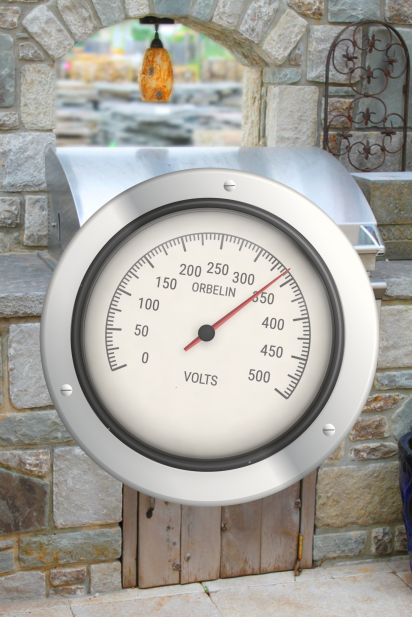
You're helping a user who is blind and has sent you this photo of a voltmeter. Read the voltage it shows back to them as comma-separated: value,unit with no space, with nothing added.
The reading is 340,V
